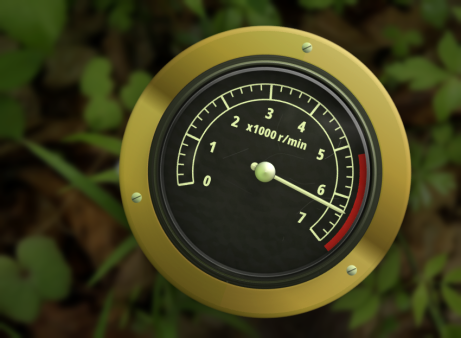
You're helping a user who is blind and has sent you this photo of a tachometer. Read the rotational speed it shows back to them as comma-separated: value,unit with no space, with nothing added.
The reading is 6300,rpm
